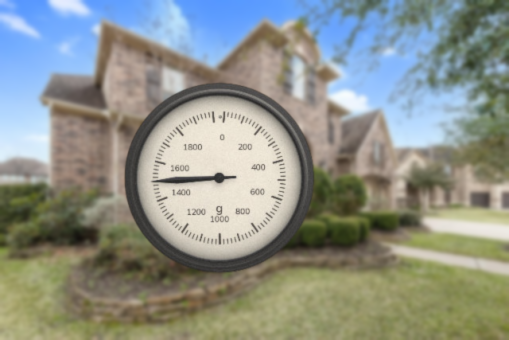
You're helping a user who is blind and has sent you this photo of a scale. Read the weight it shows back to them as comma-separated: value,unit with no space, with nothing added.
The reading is 1500,g
